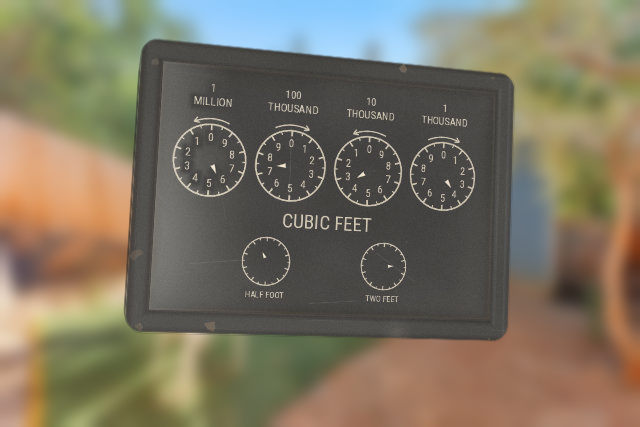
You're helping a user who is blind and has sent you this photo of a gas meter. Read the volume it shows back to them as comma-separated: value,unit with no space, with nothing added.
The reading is 573400,ft³
